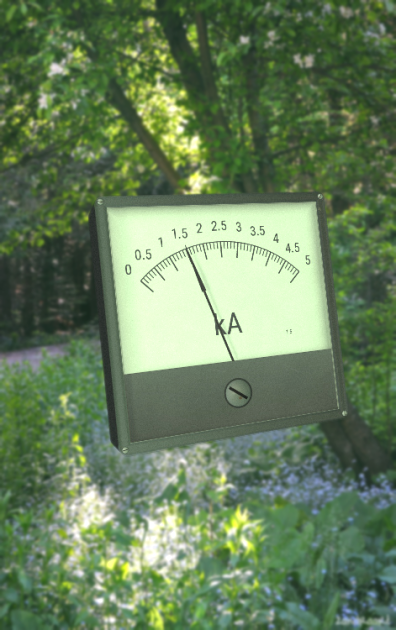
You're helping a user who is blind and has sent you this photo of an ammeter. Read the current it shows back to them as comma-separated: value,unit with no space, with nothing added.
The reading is 1.5,kA
